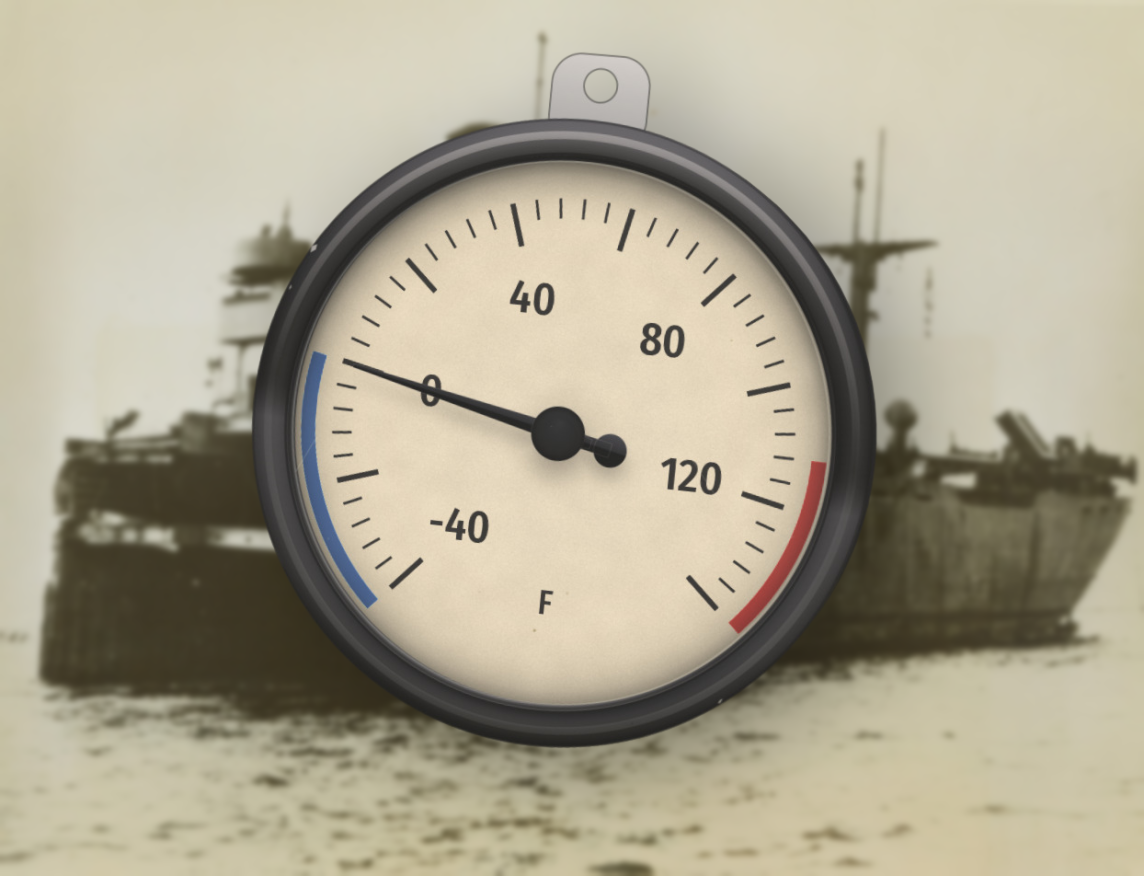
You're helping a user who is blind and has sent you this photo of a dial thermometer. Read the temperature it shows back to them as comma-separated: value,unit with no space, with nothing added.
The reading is 0,°F
